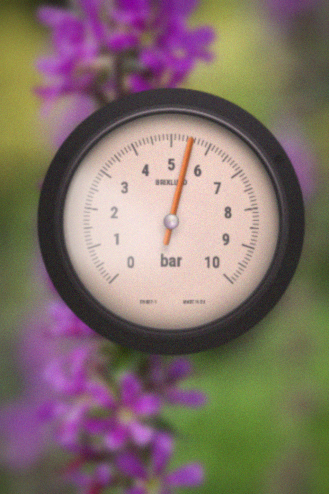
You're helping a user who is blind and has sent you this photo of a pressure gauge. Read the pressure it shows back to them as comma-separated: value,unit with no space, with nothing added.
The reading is 5.5,bar
